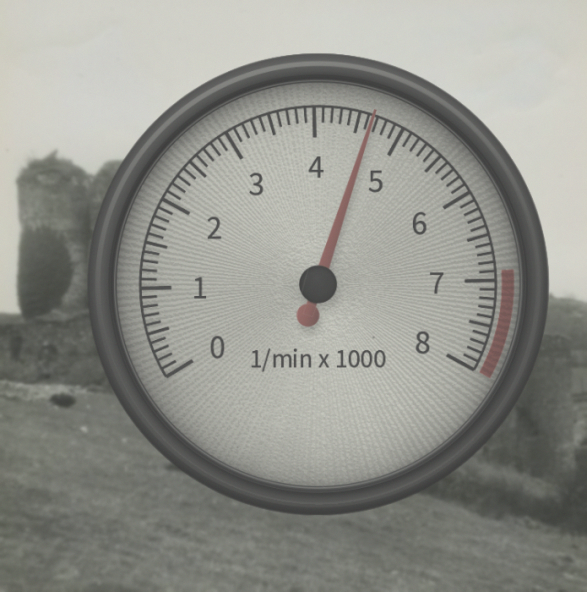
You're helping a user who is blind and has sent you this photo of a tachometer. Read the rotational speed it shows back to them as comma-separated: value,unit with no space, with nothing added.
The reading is 4650,rpm
